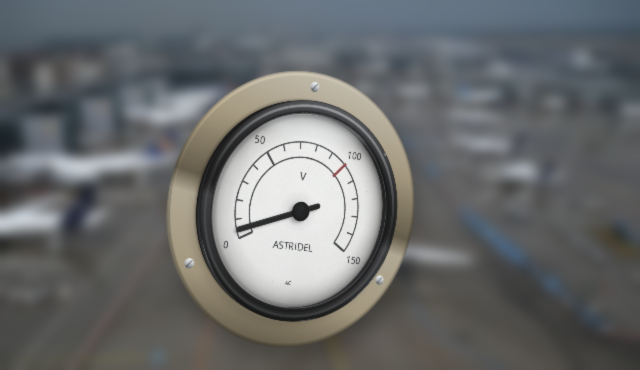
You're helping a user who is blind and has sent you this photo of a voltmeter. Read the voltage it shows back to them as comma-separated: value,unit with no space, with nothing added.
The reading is 5,V
